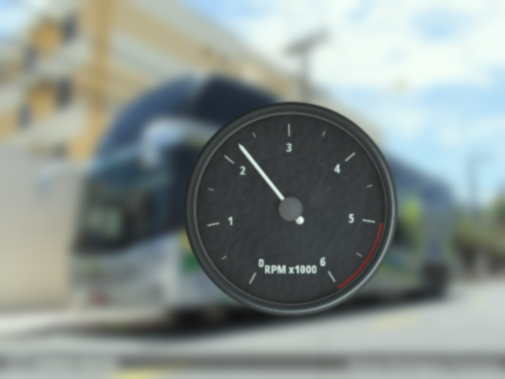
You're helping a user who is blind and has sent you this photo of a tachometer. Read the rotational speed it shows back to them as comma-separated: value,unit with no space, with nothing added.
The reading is 2250,rpm
